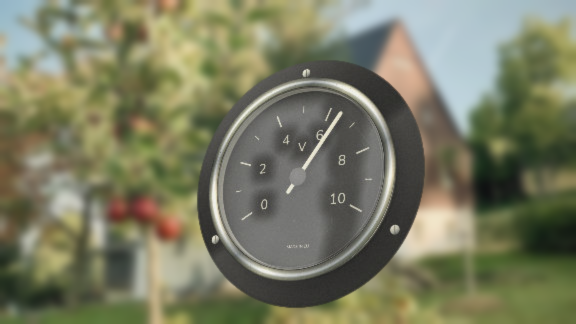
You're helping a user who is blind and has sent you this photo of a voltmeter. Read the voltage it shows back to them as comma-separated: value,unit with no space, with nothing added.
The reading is 6.5,V
